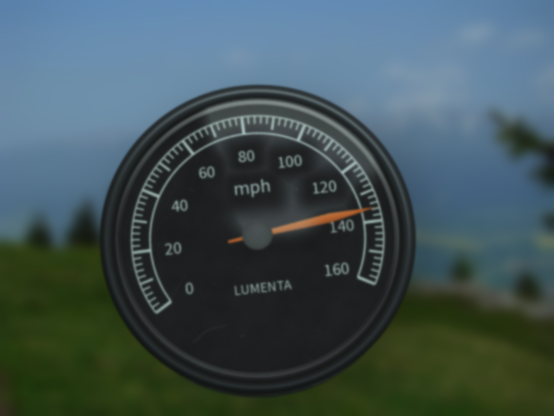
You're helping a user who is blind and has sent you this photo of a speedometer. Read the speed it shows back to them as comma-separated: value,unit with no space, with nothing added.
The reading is 136,mph
